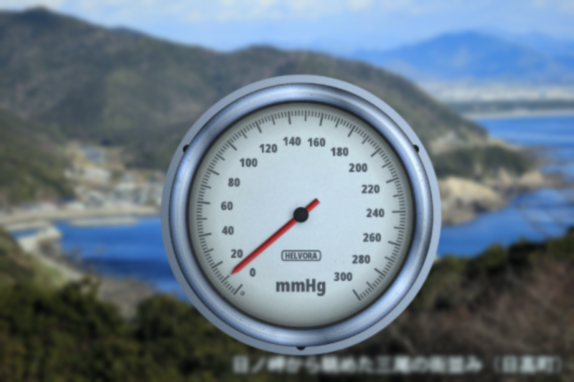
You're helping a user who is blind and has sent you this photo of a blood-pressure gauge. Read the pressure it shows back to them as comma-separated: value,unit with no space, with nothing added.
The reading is 10,mmHg
